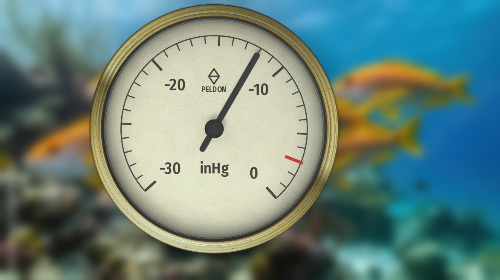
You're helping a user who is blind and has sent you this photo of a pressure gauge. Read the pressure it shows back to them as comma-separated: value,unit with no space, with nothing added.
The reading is -12,inHg
